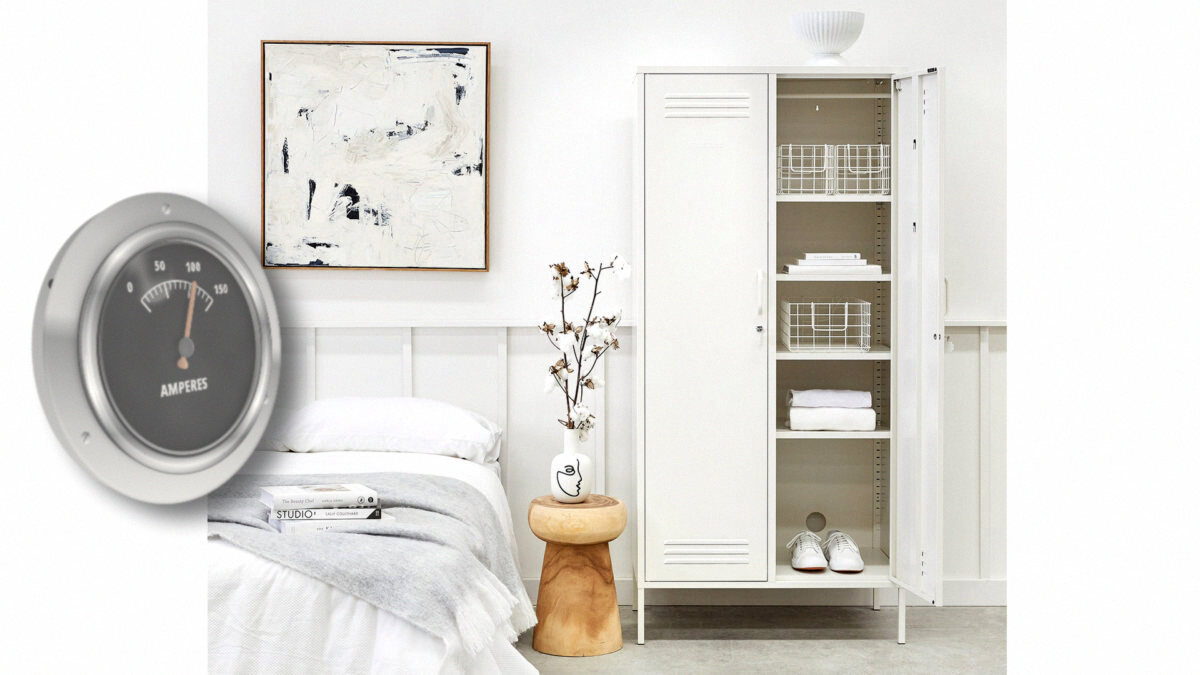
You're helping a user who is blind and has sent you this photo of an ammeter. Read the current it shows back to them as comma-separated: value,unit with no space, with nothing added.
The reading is 100,A
